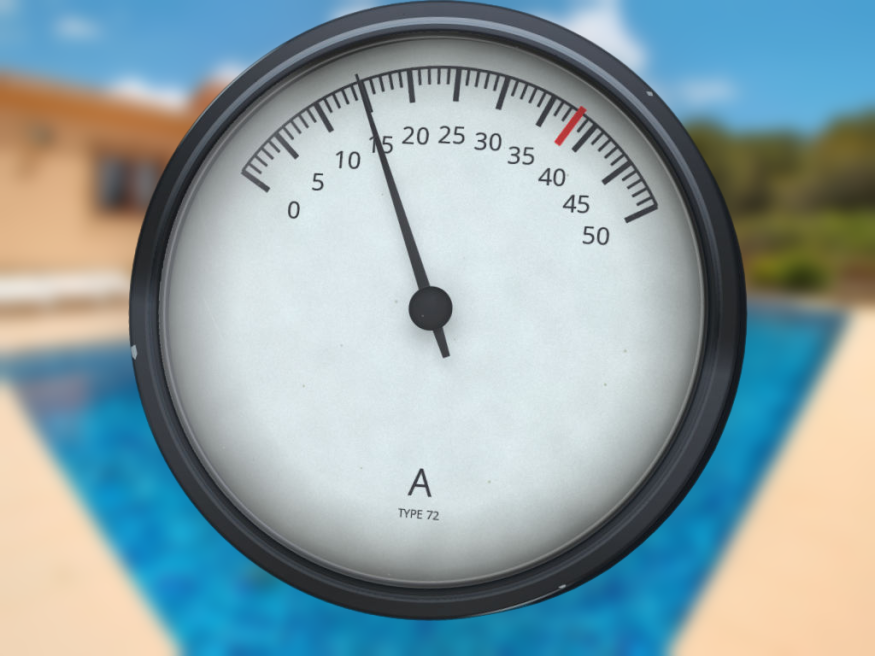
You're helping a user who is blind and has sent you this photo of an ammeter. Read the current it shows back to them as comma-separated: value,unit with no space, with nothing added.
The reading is 15,A
